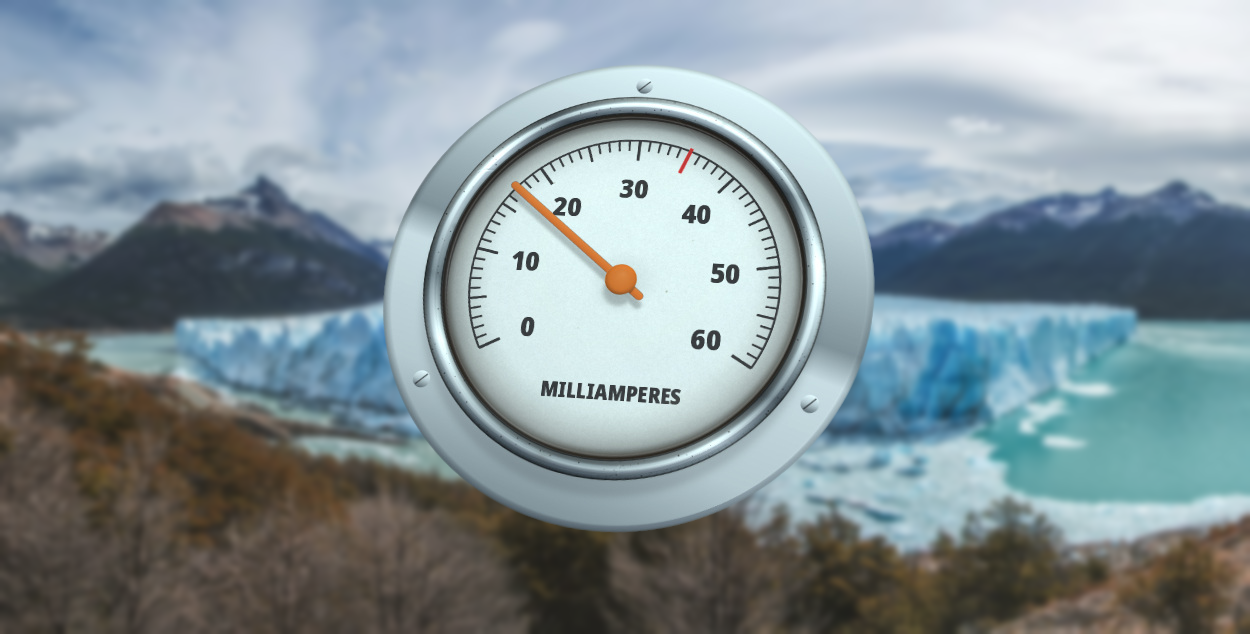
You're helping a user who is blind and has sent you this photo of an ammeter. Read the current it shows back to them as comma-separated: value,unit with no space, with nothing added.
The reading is 17,mA
